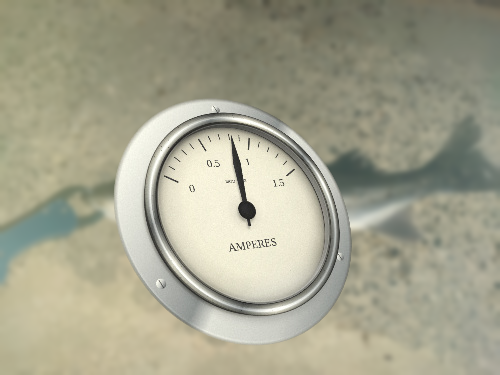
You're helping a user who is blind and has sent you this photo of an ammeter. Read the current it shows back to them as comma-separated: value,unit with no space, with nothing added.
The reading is 0.8,A
